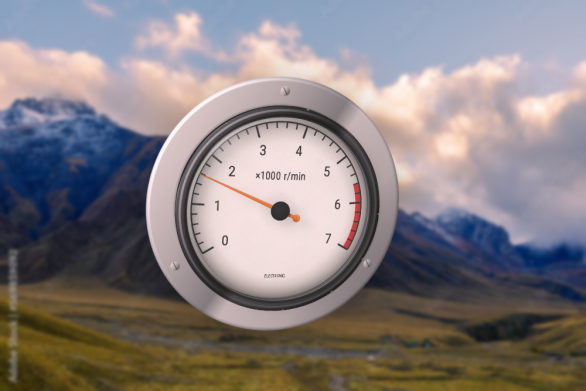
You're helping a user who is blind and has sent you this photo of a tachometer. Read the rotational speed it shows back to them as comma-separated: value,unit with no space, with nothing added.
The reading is 1600,rpm
